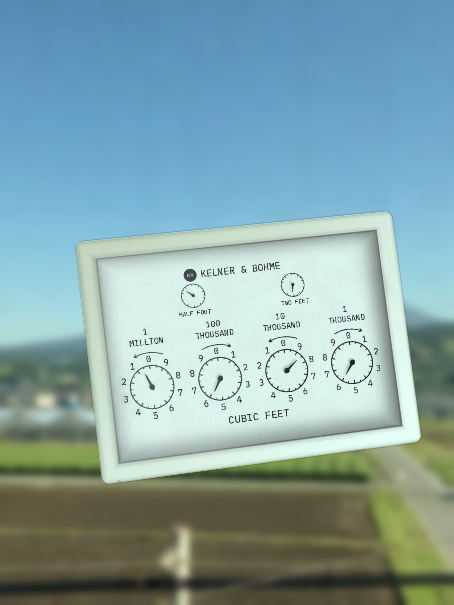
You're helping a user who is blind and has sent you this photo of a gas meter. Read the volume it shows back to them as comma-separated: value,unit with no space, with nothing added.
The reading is 58600,ft³
